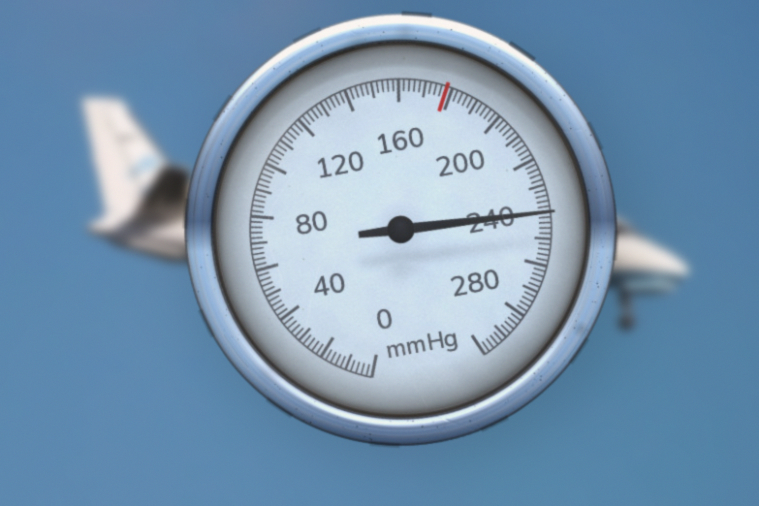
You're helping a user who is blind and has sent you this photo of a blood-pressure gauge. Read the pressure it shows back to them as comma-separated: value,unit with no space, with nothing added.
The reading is 240,mmHg
